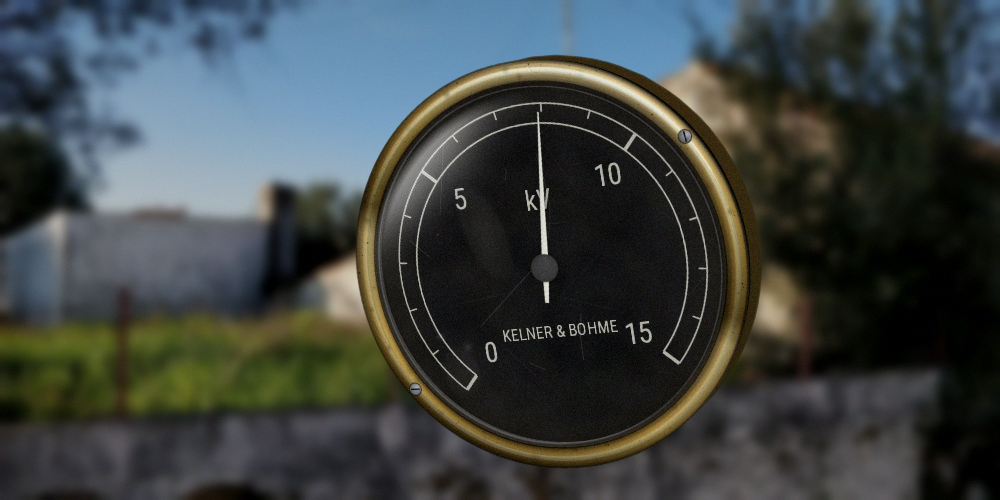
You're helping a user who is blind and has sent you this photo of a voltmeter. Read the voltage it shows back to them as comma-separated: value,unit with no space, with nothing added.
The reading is 8,kV
